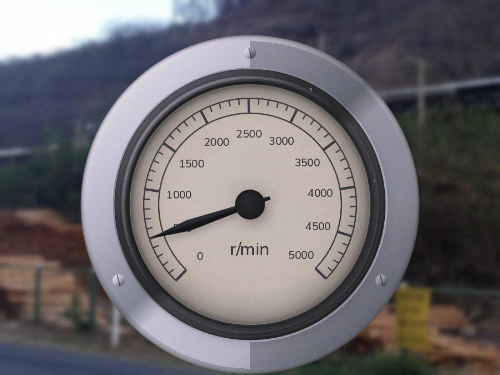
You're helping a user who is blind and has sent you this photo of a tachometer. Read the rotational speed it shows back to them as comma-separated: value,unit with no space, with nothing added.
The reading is 500,rpm
